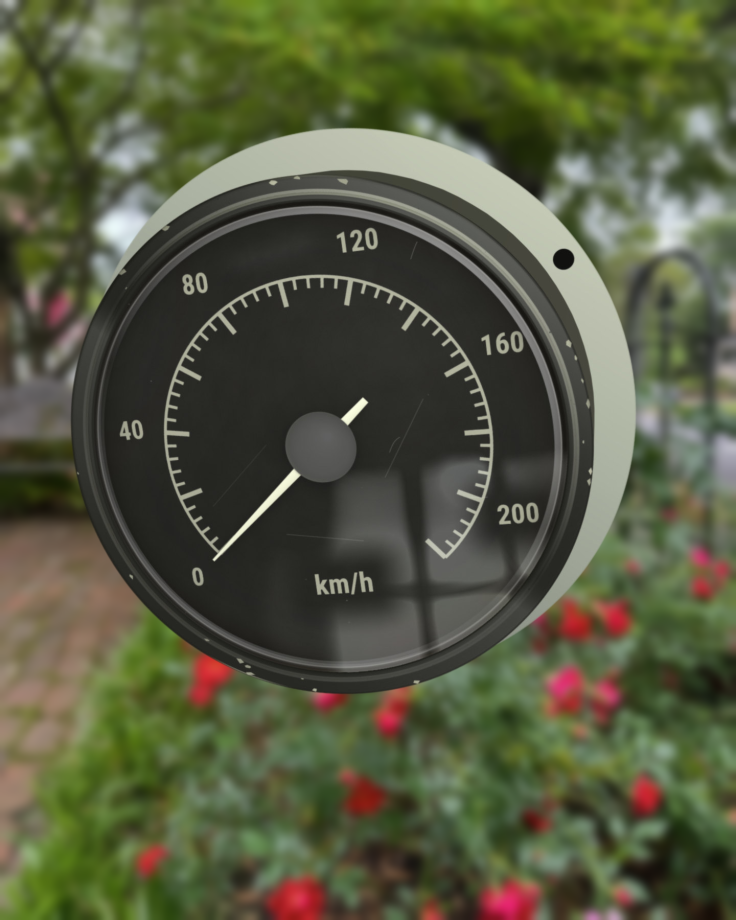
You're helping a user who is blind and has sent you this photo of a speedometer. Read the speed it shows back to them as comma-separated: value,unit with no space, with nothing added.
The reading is 0,km/h
